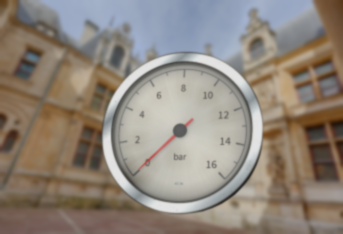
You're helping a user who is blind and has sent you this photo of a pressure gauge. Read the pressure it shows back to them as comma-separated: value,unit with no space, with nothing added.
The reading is 0,bar
